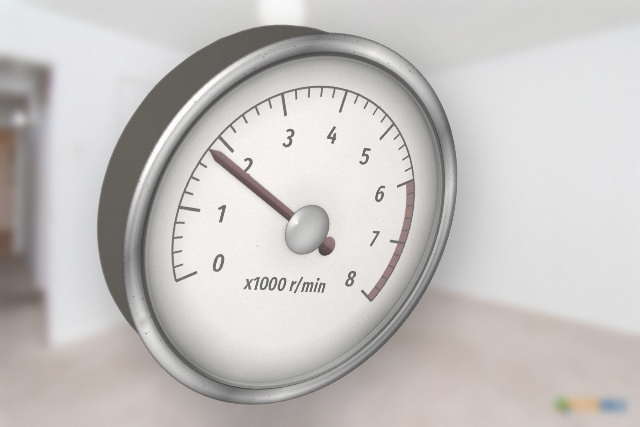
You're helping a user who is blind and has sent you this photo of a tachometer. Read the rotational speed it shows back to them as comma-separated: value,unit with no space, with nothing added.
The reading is 1800,rpm
